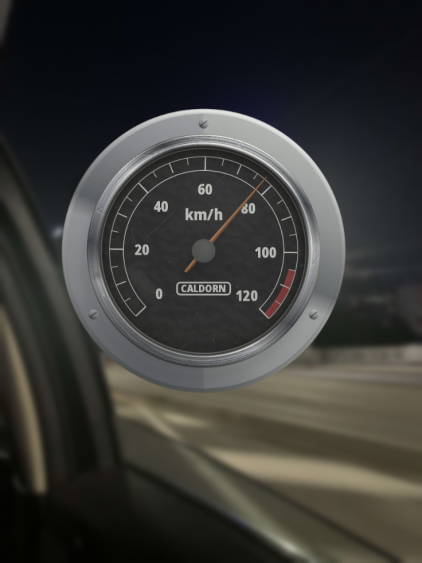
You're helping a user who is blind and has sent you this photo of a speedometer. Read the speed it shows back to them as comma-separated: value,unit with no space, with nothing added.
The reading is 77.5,km/h
